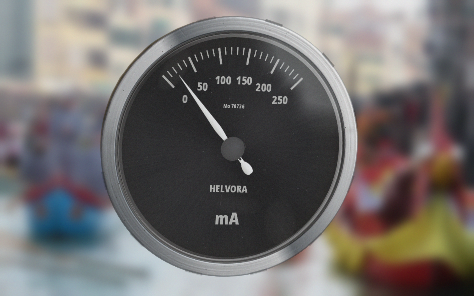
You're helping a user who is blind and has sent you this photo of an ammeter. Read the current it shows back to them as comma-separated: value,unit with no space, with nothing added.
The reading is 20,mA
